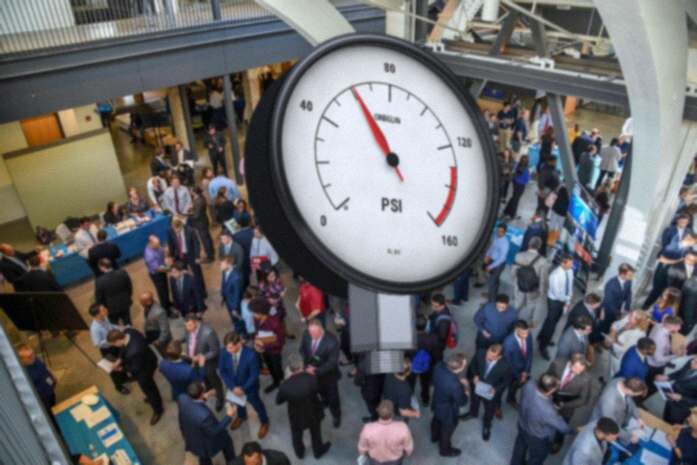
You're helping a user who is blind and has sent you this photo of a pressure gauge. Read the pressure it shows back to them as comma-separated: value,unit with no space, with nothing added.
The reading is 60,psi
